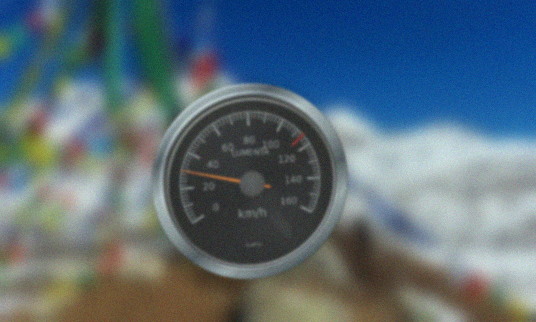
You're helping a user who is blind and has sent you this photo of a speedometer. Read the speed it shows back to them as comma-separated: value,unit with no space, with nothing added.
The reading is 30,km/h
